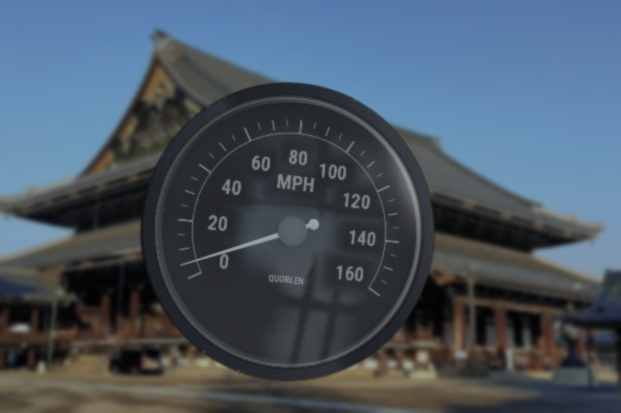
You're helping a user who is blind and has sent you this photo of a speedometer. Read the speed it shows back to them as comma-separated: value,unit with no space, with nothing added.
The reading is 5,mph
